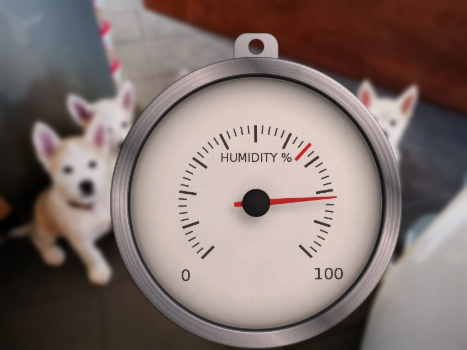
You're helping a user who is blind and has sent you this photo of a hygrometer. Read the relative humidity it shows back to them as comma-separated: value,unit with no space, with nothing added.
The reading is 82,%
